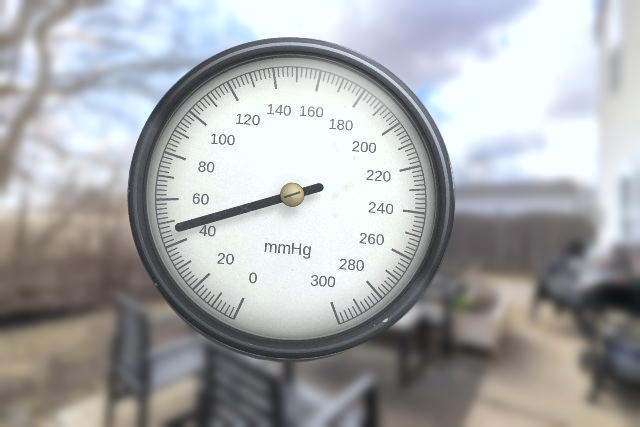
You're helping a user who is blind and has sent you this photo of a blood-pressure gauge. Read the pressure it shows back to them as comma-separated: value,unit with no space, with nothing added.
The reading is 46,mmHg
